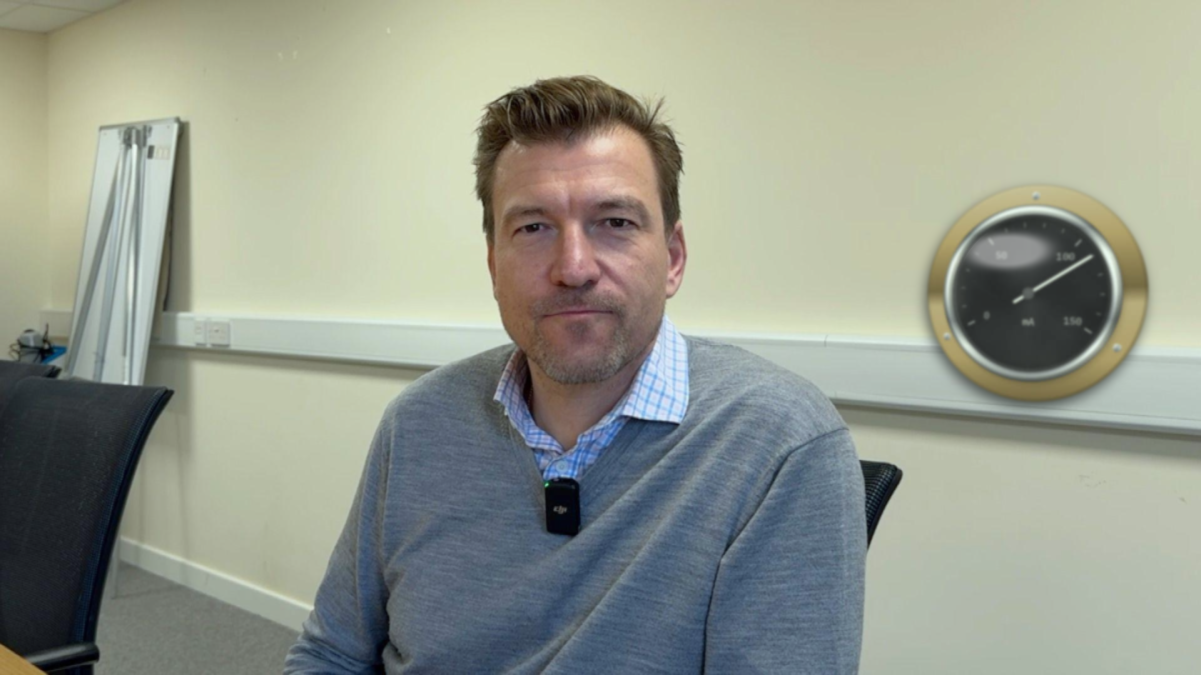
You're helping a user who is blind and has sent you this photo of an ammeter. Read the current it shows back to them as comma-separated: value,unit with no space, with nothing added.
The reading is 110,mA
